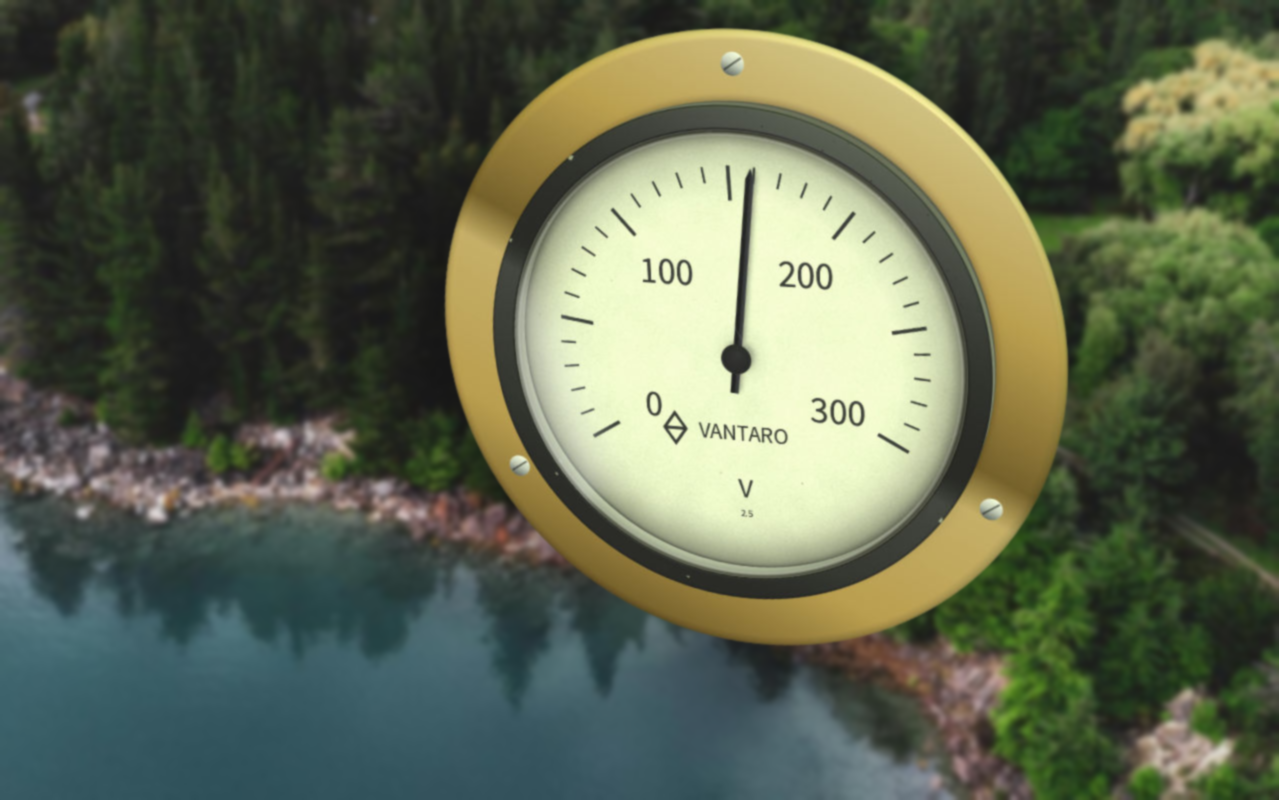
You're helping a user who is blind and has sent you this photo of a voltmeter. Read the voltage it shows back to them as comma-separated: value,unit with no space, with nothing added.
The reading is 160,V
